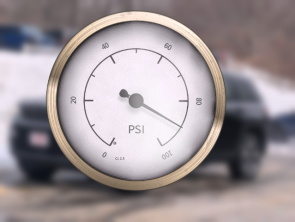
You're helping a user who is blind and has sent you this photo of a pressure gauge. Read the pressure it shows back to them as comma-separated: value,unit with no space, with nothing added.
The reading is 90,psi
